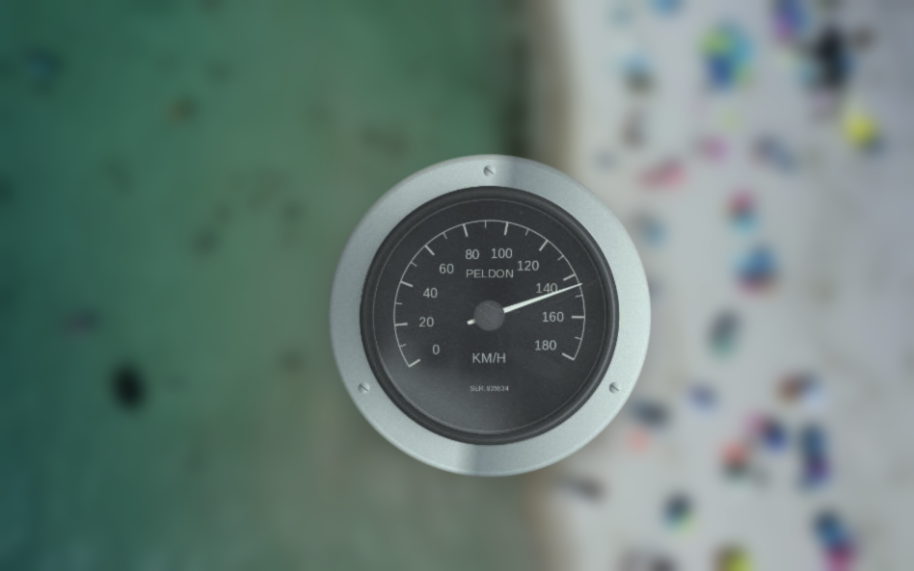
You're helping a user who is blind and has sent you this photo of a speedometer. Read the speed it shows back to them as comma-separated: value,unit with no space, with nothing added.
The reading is 145,km/h
